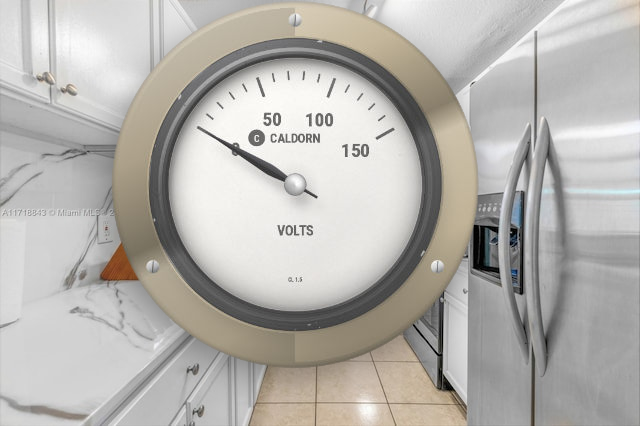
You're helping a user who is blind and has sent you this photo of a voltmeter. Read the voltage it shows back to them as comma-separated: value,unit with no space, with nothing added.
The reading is 0,V
